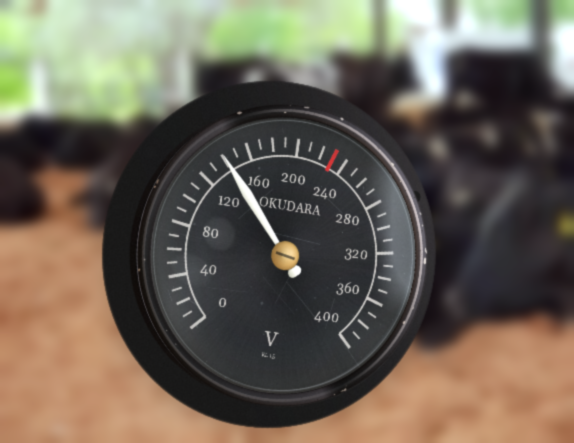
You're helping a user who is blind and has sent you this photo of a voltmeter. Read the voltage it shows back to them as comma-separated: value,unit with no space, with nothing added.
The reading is 140,V
